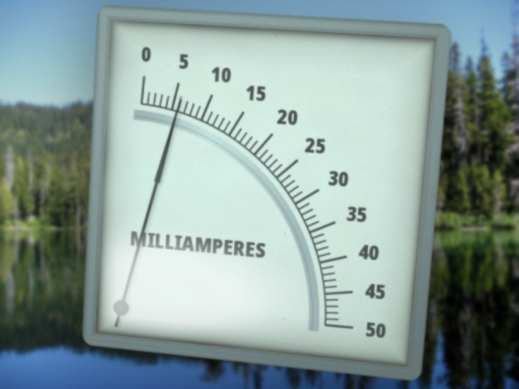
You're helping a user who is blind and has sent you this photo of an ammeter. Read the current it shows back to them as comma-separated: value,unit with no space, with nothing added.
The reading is 6,mA
